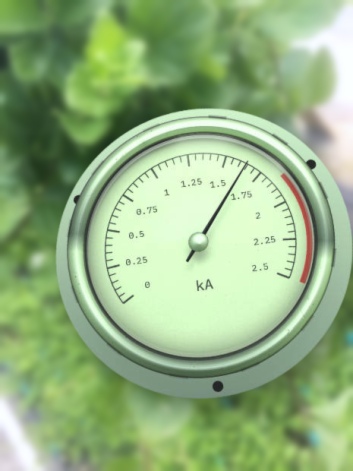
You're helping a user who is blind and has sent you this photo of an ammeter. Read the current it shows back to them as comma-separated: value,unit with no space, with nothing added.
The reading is 1.65,kA
